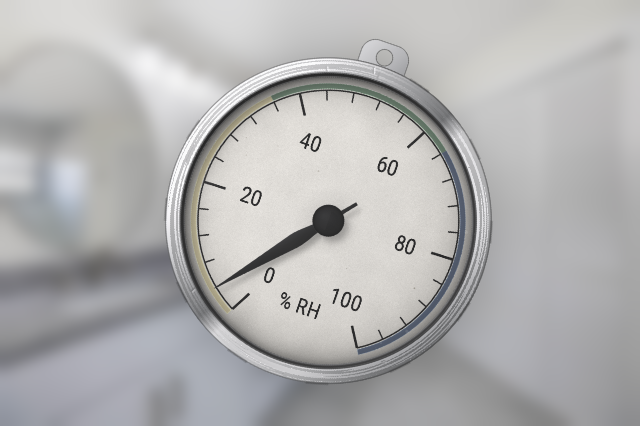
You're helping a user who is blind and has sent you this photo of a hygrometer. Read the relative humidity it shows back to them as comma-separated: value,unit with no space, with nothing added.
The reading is 4,%
